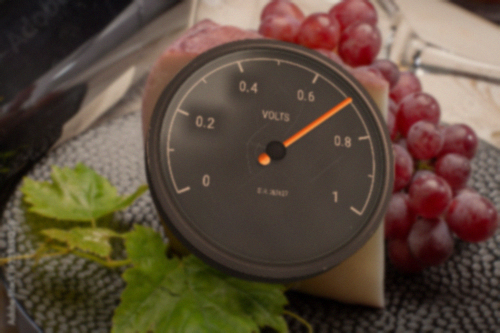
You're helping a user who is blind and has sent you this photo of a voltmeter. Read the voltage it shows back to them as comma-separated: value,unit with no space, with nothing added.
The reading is 0.7,V
